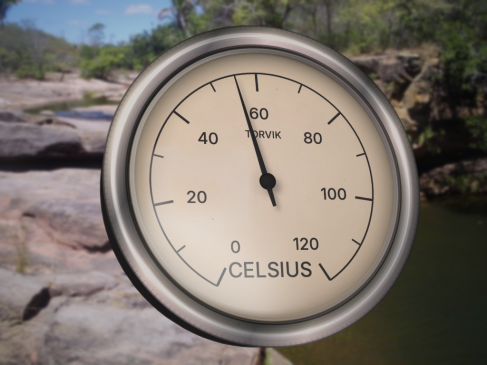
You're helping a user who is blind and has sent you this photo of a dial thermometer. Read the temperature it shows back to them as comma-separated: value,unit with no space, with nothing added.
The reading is 55,°C
